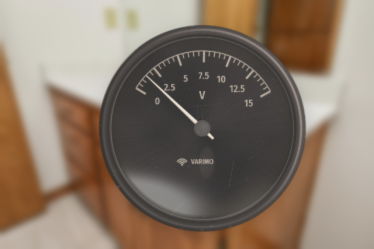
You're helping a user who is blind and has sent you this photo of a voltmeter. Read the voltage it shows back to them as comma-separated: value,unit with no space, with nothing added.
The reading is 1.5,V
